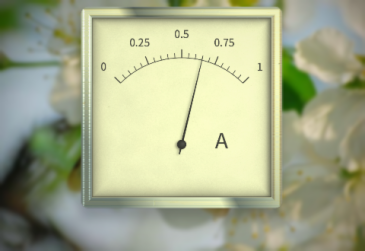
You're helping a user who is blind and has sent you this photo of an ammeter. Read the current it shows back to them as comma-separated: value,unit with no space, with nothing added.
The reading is 0.65,A
